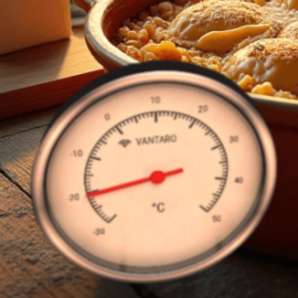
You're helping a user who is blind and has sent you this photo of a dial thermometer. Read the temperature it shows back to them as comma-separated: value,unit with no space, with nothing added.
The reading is -20,°C
